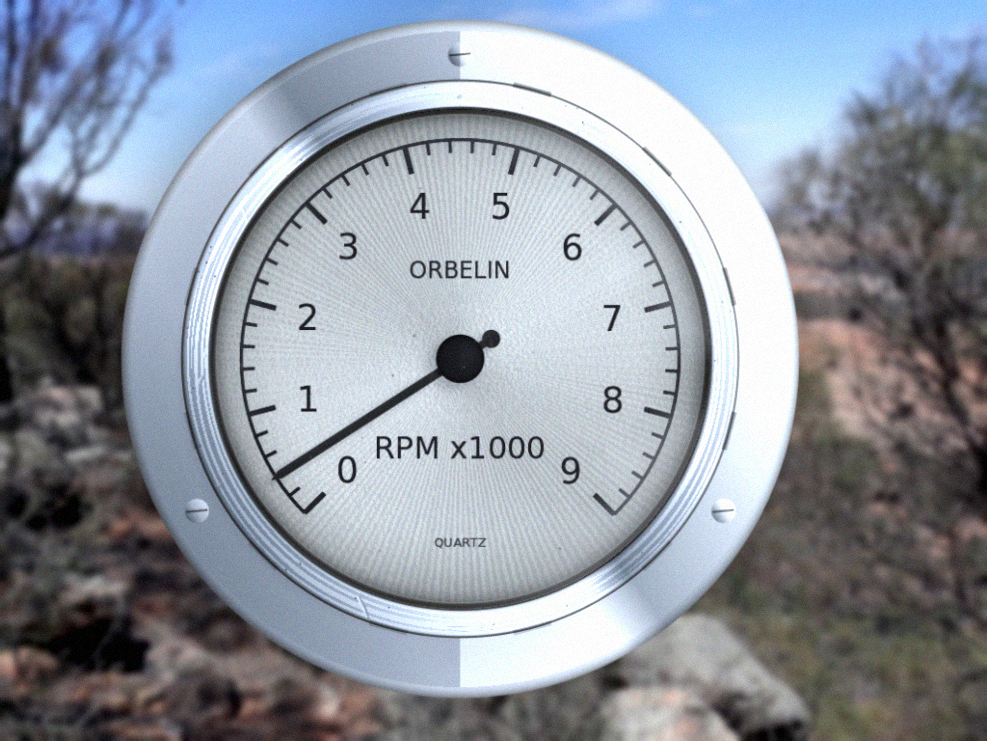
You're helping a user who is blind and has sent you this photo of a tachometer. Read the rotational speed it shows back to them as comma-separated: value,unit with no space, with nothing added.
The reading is 400,rpm
